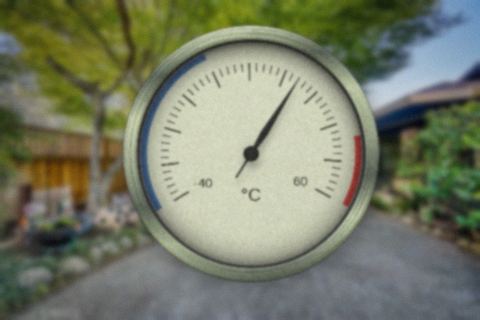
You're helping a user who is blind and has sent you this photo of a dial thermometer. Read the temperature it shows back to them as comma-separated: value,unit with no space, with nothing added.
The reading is 24,°C
